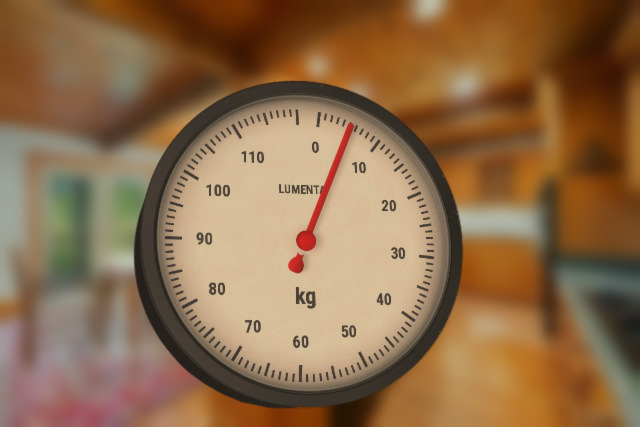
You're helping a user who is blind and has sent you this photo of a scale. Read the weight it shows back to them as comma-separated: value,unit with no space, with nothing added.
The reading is 5,kg
